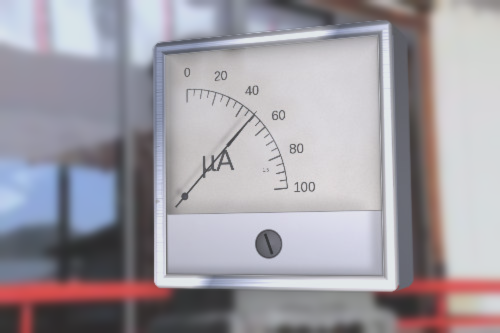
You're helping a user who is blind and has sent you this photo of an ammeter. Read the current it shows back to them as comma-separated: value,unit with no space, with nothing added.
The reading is 50,µA
